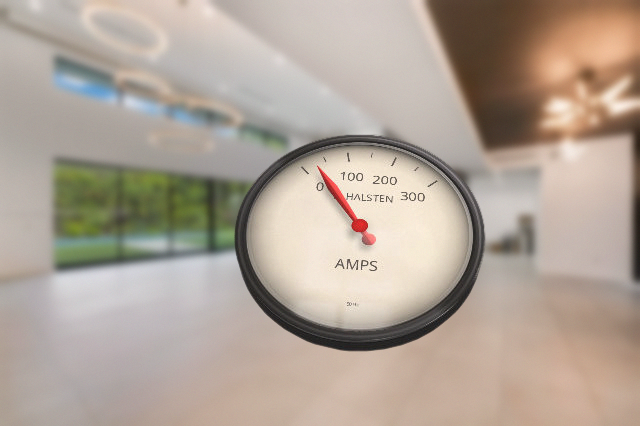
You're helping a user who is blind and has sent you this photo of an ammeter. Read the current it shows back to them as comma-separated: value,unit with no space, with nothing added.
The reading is 25,A
